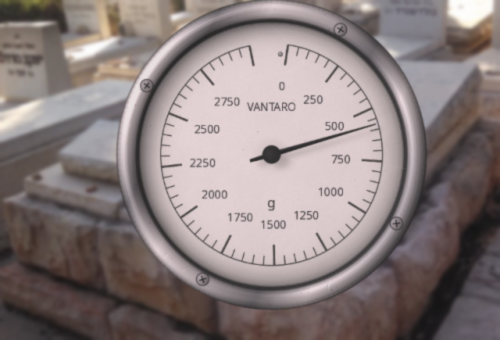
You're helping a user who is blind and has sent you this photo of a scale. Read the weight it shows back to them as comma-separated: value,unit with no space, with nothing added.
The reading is 575,g
